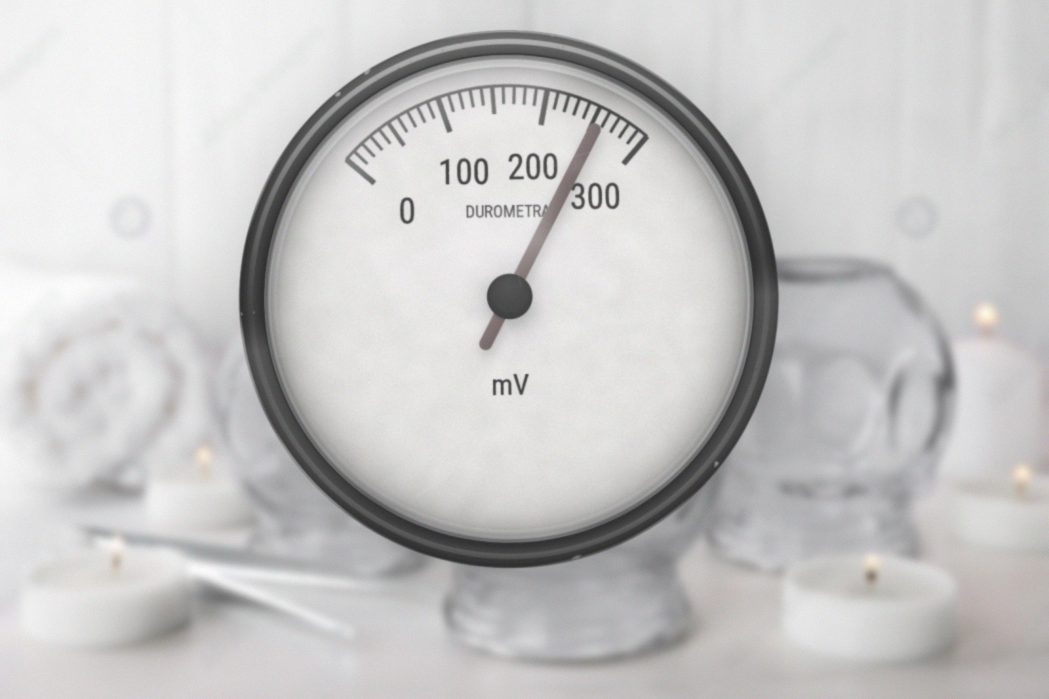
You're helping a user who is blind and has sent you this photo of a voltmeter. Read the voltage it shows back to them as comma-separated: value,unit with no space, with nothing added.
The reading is 255,mV
